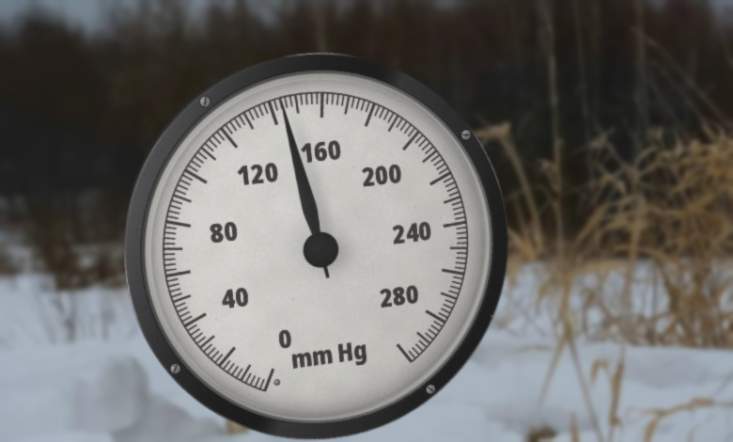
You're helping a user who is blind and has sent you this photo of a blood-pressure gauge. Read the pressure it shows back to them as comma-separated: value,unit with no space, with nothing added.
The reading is 144,mmHg
